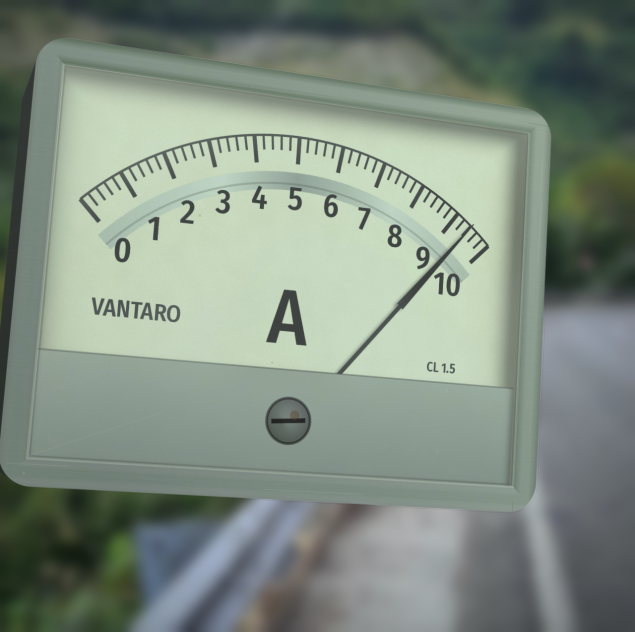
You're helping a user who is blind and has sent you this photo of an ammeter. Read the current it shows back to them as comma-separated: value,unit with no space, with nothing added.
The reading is 9.4,A
